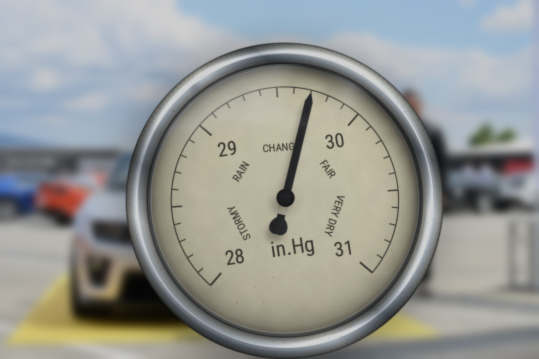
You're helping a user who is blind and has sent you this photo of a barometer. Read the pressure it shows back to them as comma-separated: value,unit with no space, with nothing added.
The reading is 29.7,inHg
